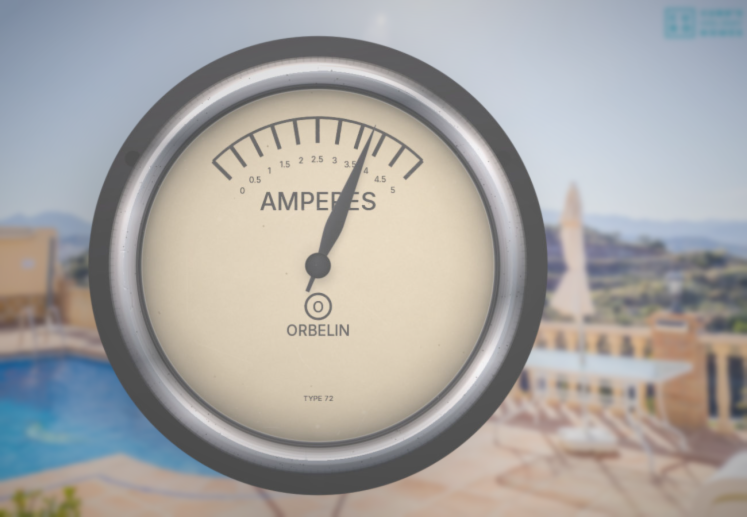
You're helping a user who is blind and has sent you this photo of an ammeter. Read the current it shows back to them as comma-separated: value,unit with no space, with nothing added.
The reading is 3.75,A
